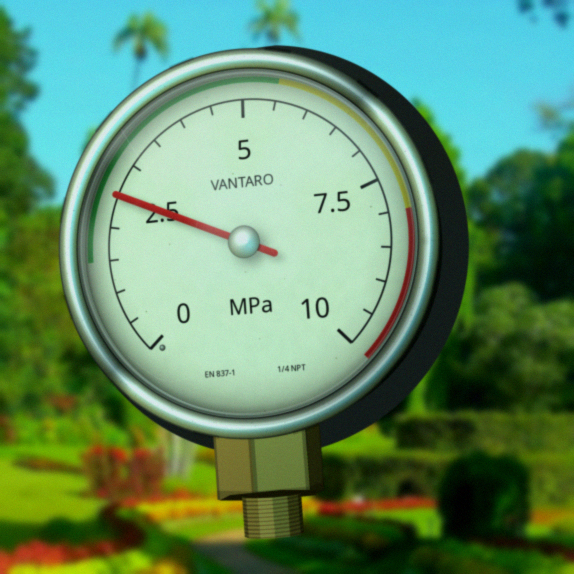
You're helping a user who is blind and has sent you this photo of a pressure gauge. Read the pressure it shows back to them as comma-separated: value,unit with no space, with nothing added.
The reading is 2.5,MPa
